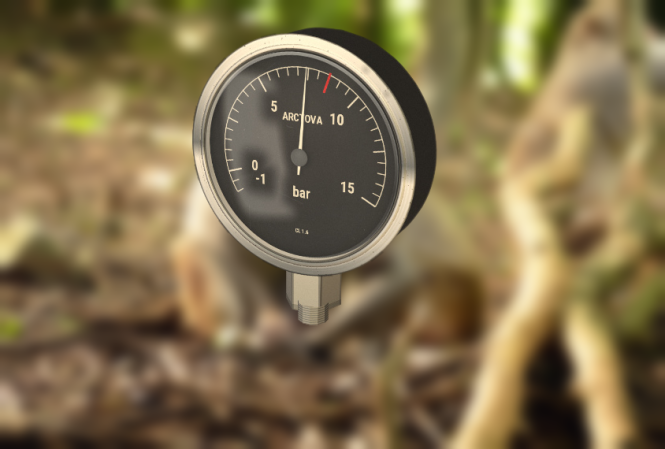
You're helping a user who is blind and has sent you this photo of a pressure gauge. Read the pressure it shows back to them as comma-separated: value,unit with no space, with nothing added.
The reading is 7.5,bar
